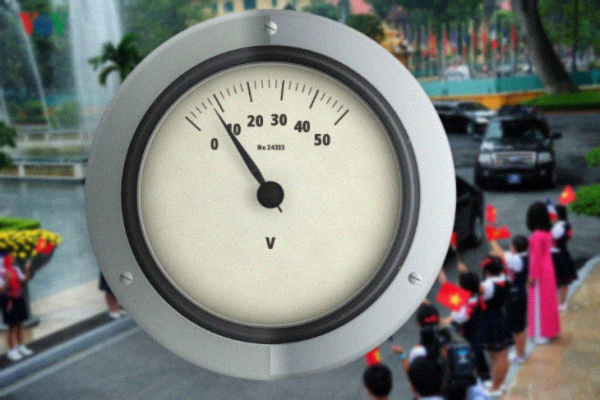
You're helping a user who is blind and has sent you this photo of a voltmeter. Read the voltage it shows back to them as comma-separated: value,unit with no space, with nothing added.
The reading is 8,V
